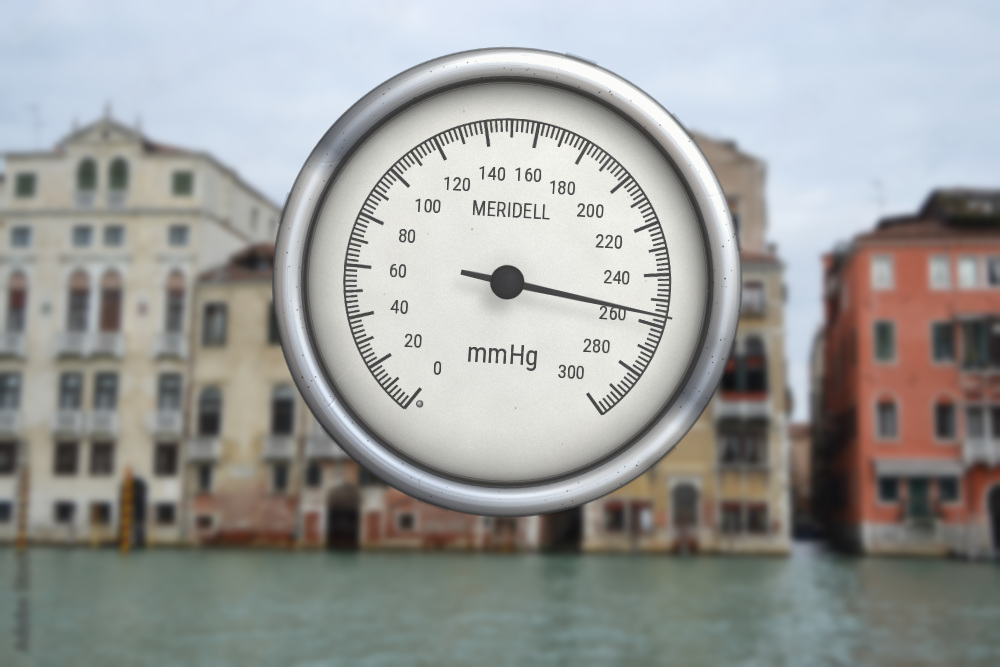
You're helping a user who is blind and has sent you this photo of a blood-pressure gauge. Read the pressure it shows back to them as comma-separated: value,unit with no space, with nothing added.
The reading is 256,mmHg
